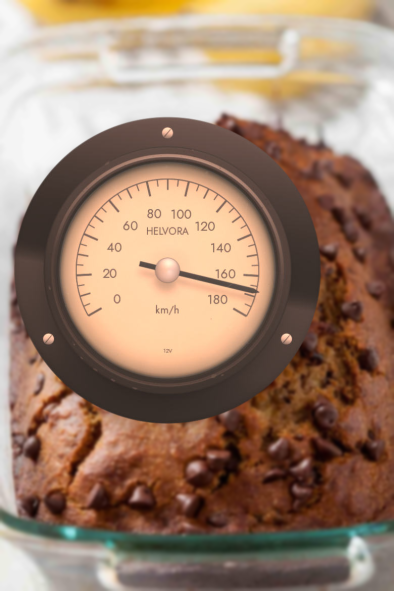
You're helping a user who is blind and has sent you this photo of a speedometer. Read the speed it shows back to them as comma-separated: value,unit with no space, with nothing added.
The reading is 167.5,km/h
